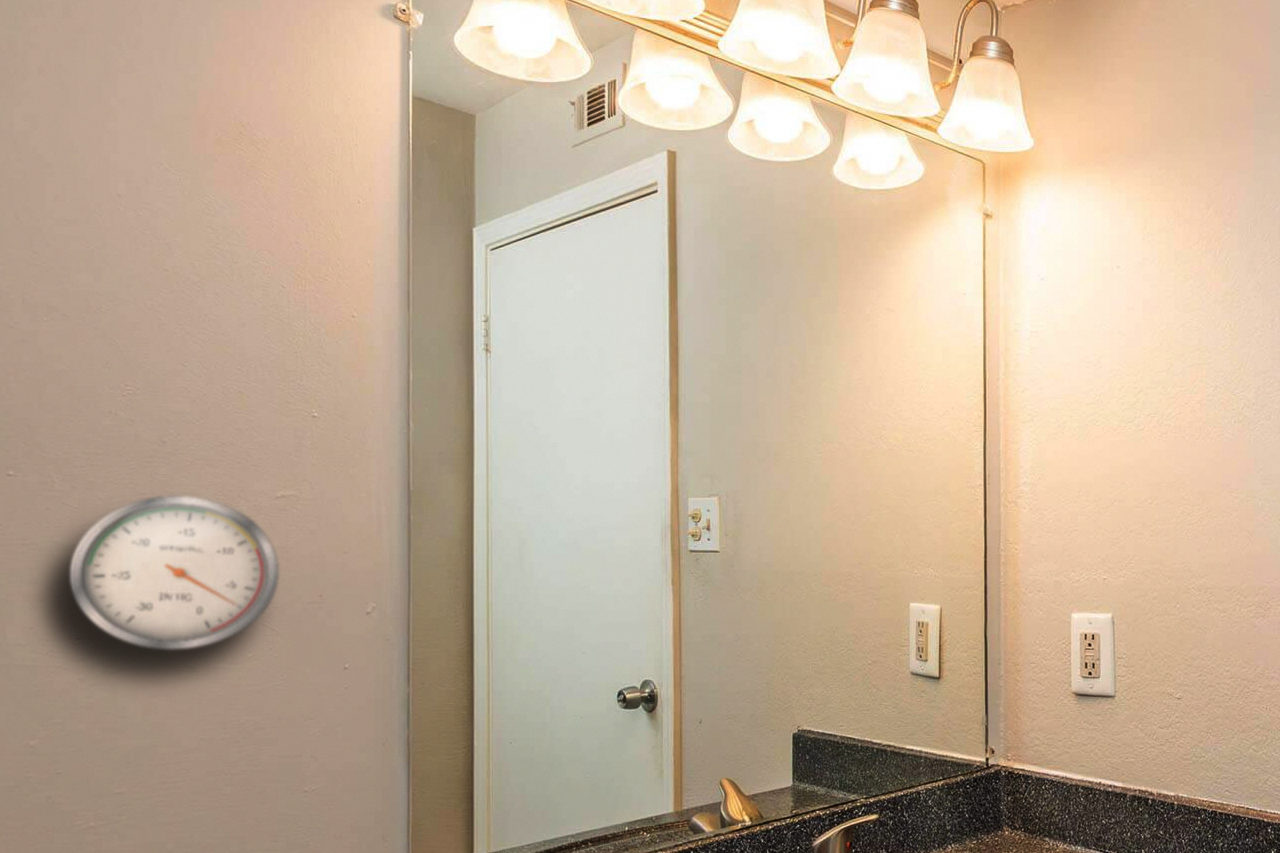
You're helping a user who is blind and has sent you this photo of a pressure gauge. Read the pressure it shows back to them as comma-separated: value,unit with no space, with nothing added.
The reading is -3,inHg
